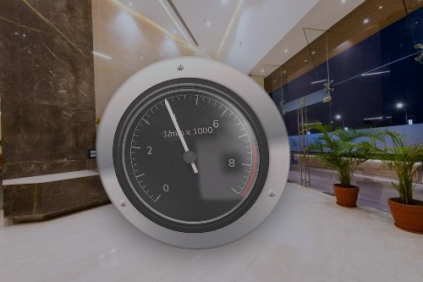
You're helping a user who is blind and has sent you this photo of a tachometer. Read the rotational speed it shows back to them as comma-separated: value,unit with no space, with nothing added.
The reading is 4000,rpm
